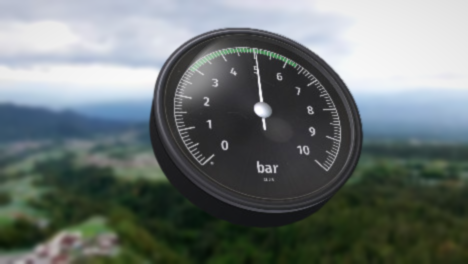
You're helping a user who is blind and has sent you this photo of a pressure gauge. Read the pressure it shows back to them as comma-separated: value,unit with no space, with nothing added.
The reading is 5,bar
